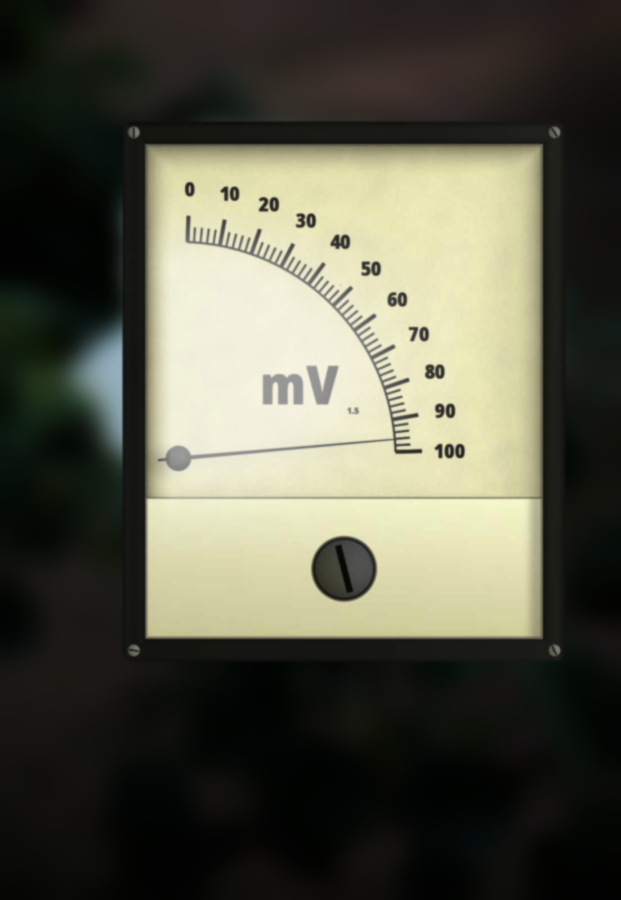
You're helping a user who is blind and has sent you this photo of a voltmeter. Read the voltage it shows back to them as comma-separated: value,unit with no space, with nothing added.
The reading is 96,mV
